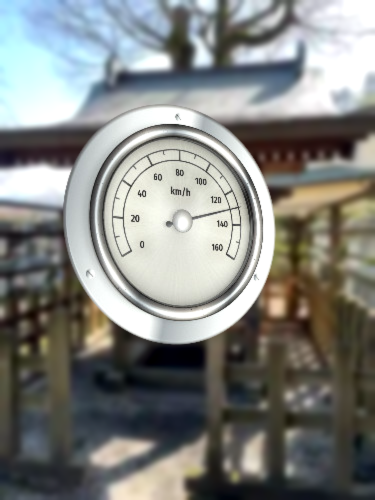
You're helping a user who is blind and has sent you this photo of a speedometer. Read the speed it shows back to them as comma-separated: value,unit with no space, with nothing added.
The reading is 130,km/h
